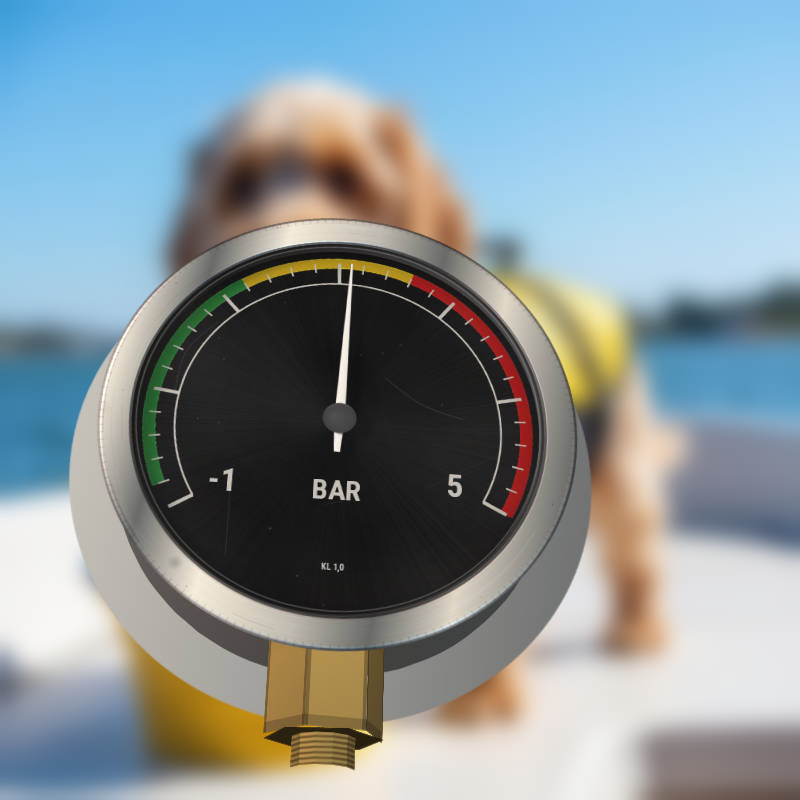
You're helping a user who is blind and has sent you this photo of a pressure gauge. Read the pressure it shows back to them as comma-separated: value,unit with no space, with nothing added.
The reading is 2.1,bar
